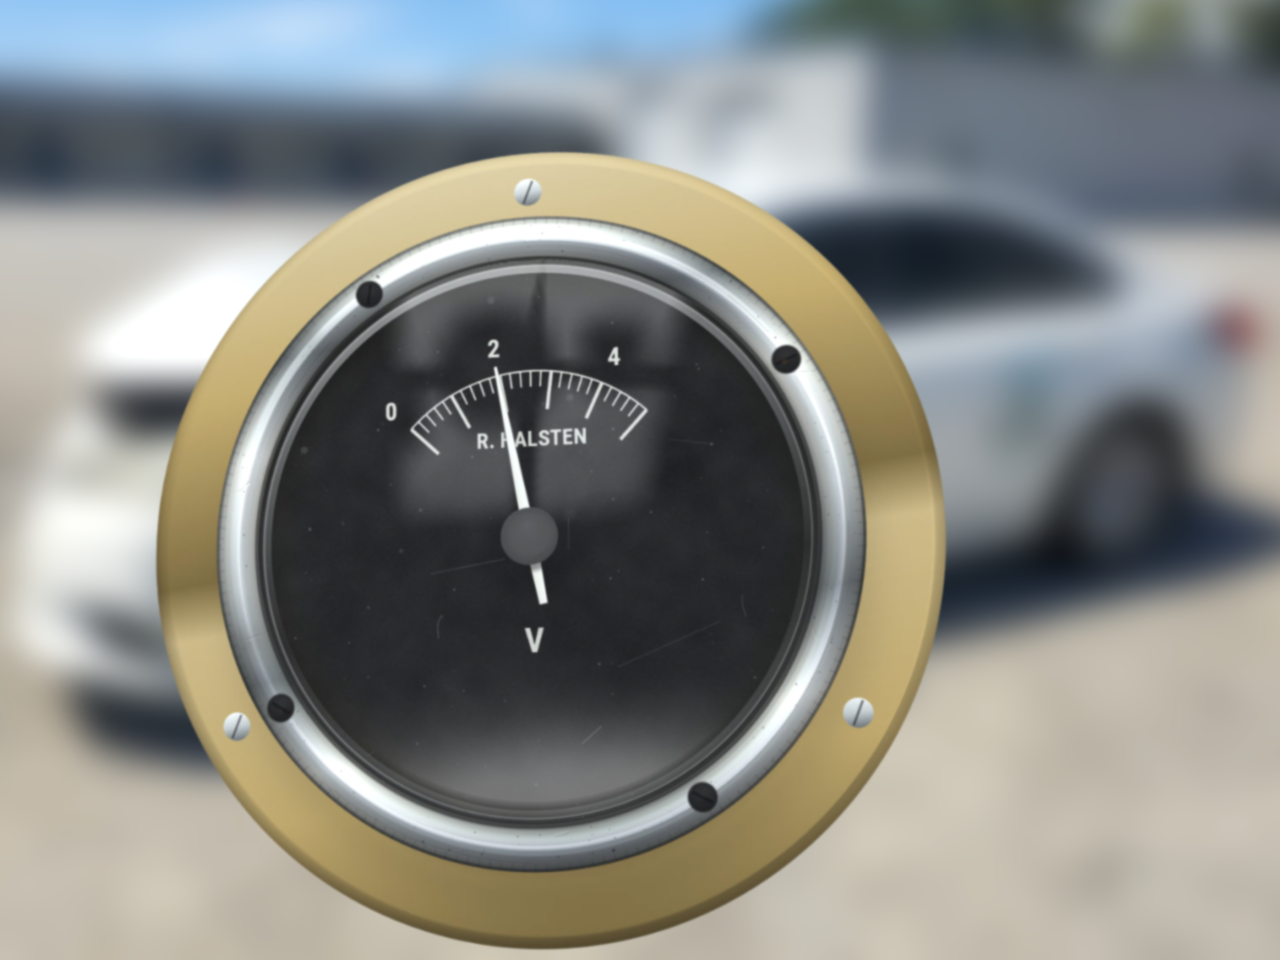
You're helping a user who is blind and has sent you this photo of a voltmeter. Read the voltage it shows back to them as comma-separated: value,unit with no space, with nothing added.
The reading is 2,V
